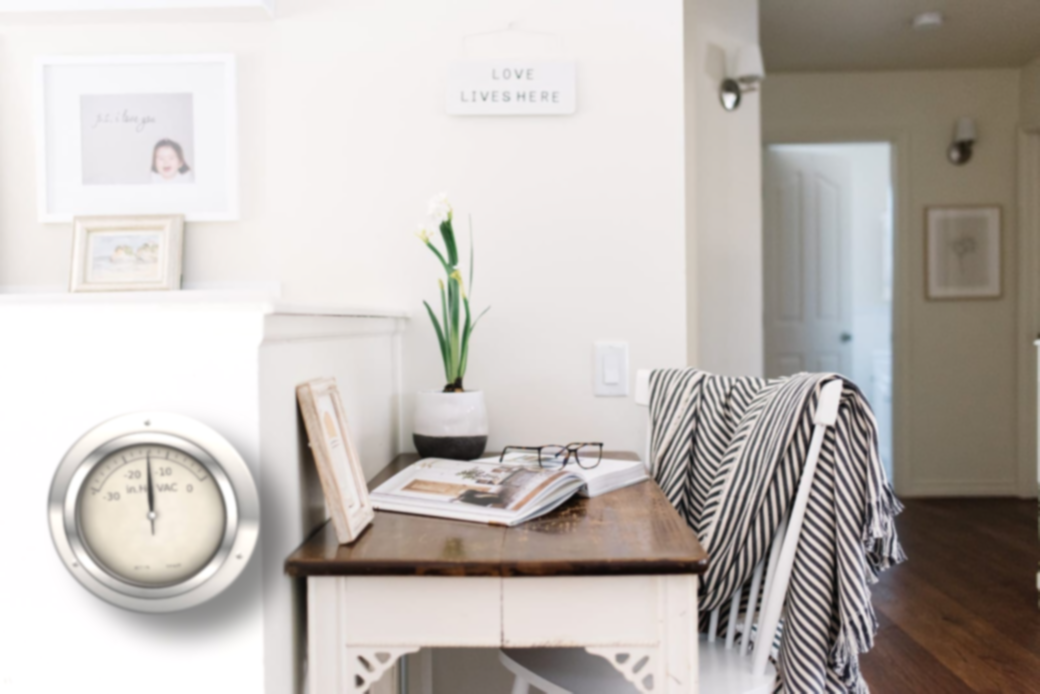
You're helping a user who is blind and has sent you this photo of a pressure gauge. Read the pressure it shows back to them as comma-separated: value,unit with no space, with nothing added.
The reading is -14,inHg
